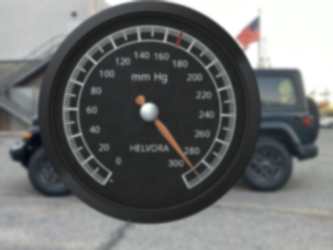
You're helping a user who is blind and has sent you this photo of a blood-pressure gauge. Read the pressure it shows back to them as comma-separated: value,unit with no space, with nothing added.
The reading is 290,mmHg
